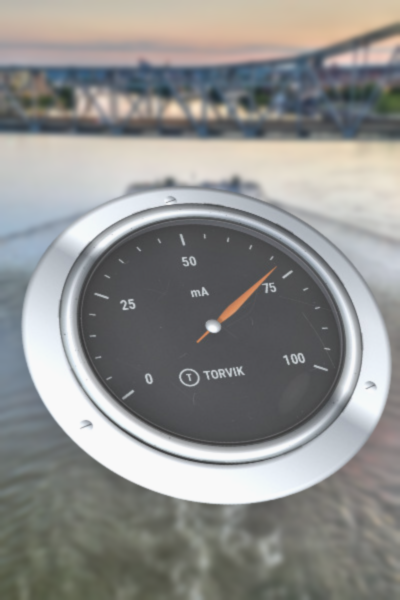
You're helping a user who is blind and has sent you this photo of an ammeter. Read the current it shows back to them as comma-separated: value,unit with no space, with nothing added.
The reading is 72.5,mA
